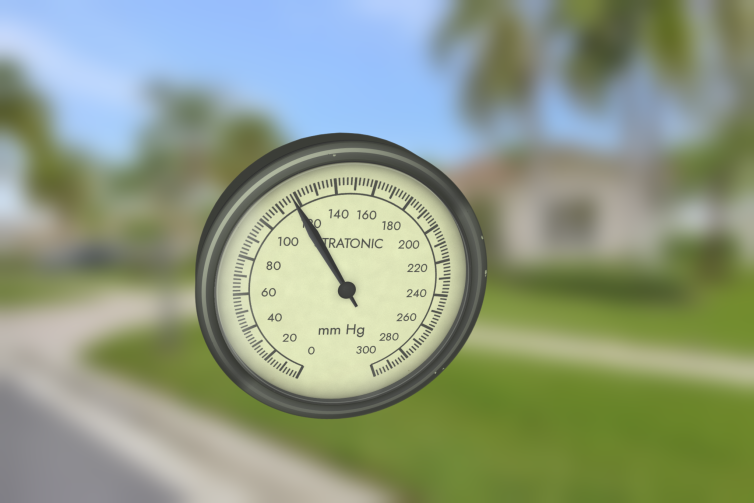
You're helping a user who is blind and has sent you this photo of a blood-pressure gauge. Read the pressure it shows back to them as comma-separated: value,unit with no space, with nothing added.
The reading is 118,mmHg
